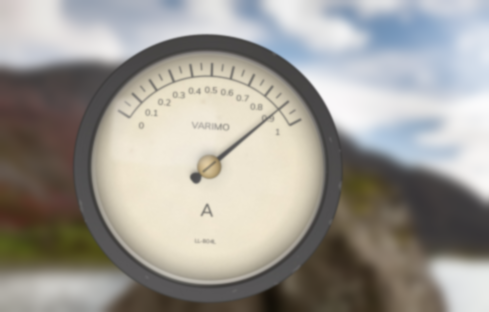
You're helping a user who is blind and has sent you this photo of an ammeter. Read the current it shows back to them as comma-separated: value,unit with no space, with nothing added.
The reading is 0.9,A
